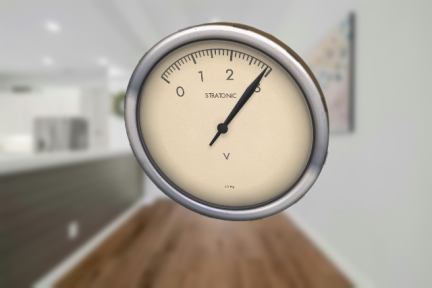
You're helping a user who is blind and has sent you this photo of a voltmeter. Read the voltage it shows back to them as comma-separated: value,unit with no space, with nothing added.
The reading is 2.9,V
